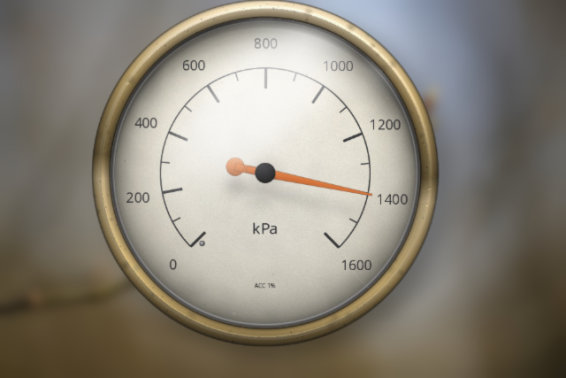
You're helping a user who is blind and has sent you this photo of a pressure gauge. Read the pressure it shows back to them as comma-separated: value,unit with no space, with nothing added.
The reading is 1400,kPa
